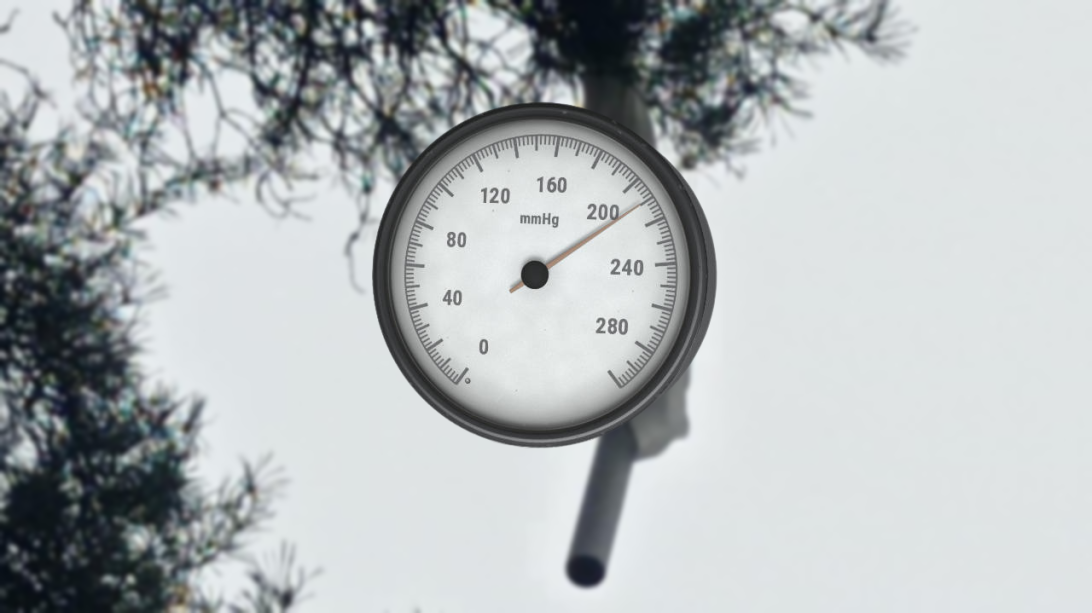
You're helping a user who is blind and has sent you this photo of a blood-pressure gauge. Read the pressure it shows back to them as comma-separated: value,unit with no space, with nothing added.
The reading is 210,mmHg
